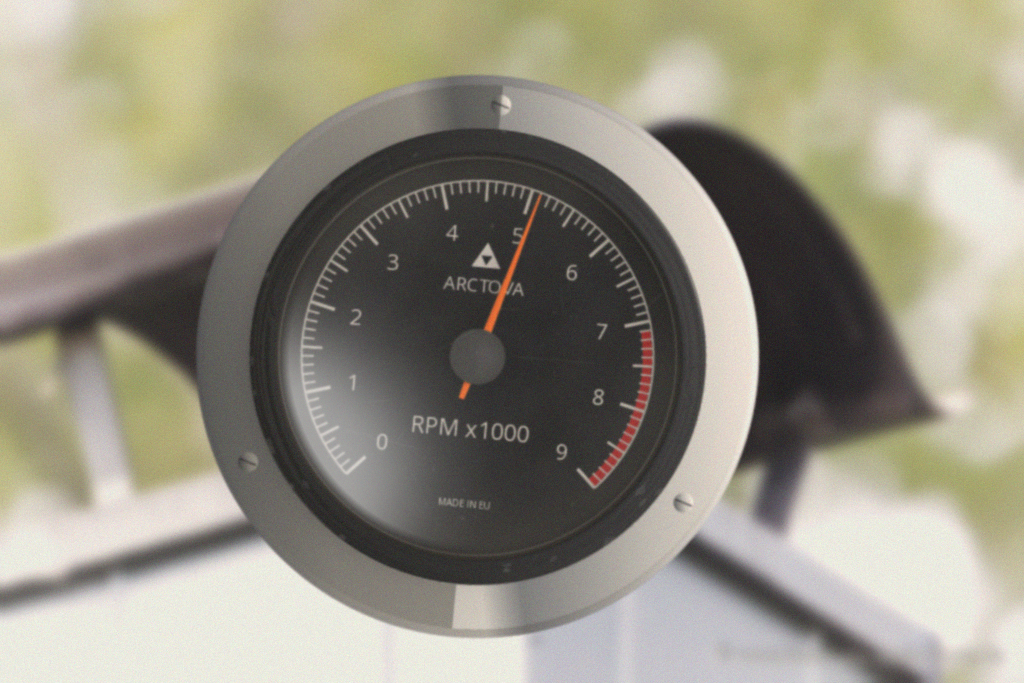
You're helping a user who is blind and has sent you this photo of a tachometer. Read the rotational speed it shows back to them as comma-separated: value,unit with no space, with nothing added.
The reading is 5100,rpm
